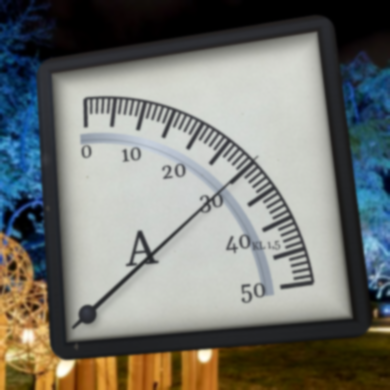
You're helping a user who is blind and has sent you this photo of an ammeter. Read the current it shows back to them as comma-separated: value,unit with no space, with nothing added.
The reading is 30,A
